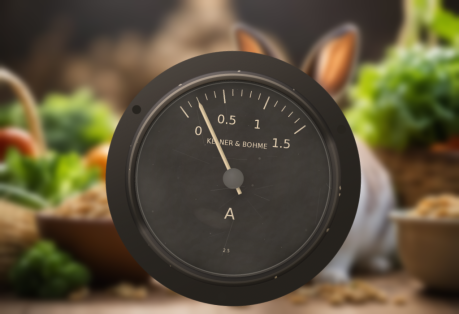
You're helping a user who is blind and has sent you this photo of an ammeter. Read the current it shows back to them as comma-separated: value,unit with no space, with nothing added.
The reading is 0.2,A
